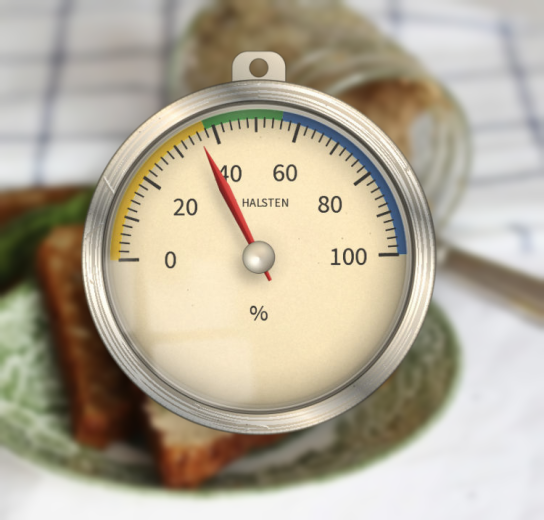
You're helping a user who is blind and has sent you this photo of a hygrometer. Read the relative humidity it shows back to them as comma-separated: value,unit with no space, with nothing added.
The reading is 36,%
